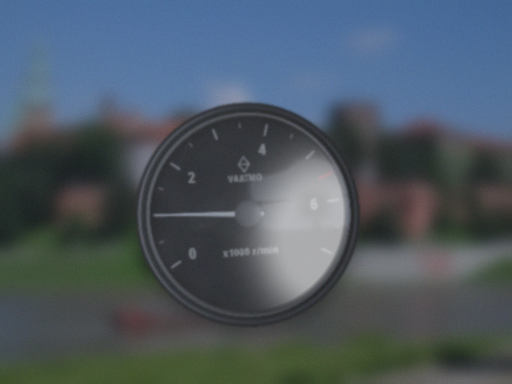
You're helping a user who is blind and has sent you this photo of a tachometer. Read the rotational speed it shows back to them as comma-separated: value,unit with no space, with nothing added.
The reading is 1000,rpm
